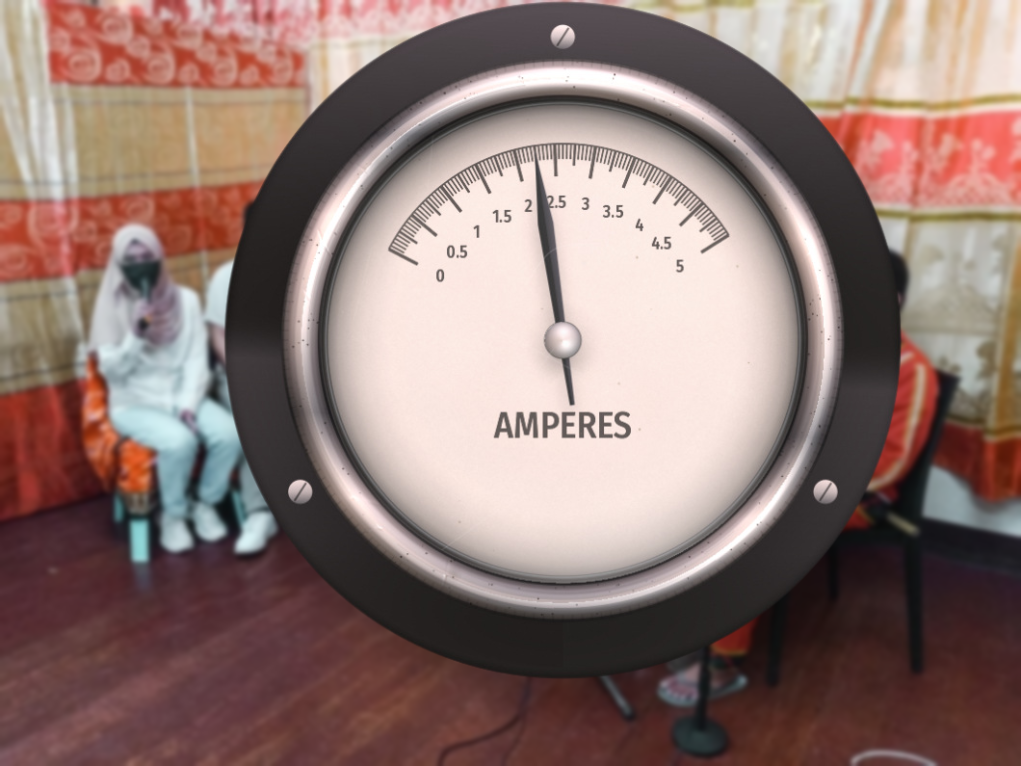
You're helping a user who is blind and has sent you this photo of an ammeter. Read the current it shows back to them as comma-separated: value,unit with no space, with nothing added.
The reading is 2.25,A
